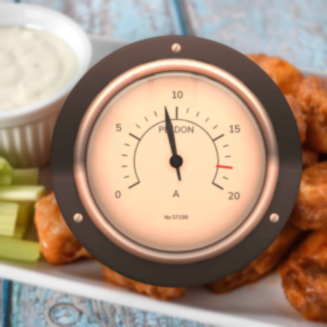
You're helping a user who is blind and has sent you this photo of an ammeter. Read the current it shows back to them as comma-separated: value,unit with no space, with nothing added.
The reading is 9,A
